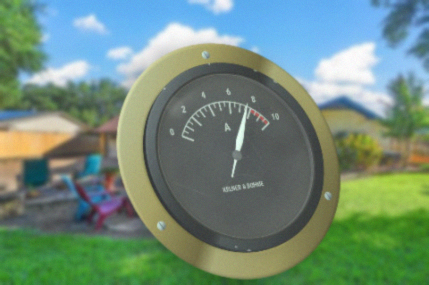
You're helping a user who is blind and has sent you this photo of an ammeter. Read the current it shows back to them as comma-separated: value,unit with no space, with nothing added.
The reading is 7.5,A
